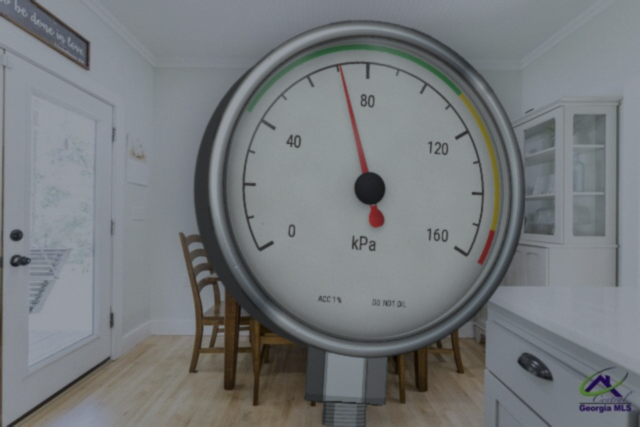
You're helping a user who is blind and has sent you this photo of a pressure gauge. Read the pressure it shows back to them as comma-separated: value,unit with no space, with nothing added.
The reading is 70,kPa
